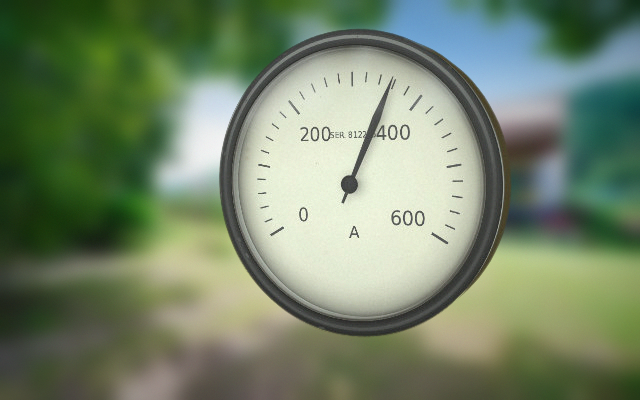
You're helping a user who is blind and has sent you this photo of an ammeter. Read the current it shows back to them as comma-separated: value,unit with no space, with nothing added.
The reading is 360,A
